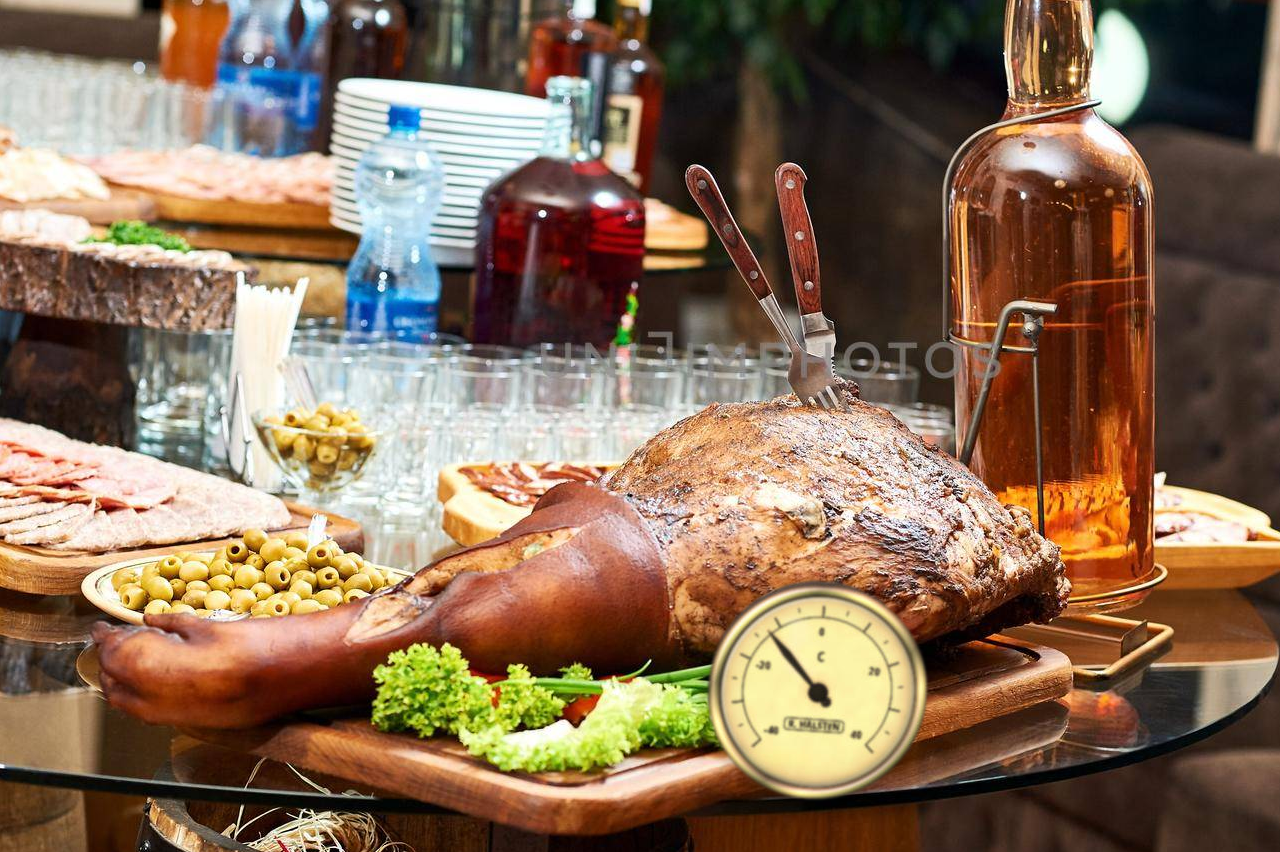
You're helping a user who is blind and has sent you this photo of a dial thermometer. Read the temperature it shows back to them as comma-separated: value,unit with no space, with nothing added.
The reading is -12.5,°C
